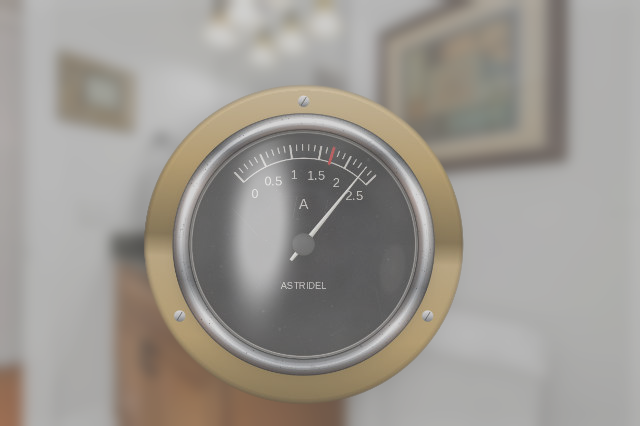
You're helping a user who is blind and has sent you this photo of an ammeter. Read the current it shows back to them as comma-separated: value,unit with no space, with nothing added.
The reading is 2.3,A
